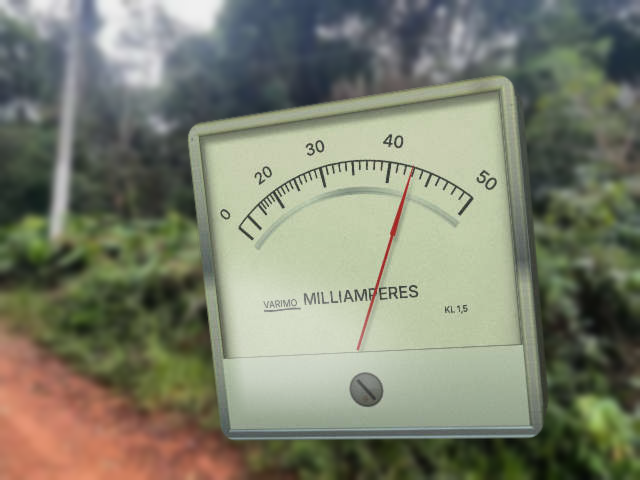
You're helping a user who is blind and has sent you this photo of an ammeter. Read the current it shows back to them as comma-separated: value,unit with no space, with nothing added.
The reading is 43,mA
